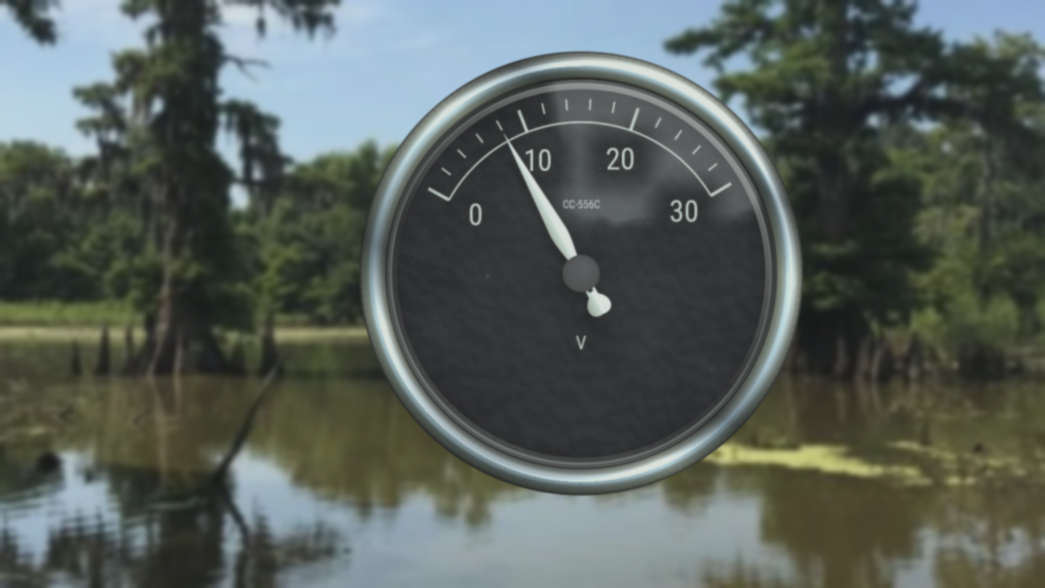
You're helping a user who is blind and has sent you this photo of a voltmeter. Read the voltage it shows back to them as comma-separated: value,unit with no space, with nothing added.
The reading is 8,V
